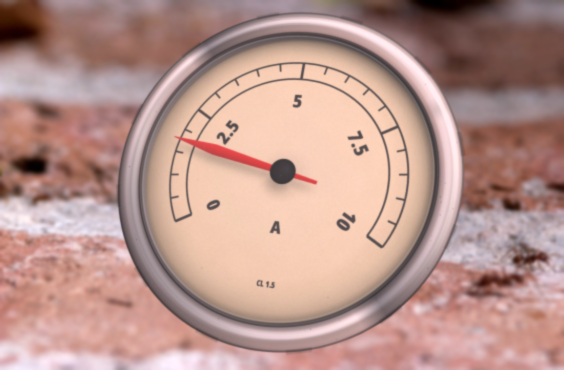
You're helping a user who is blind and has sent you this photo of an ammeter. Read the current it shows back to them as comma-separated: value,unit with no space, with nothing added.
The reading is 1.75,A
